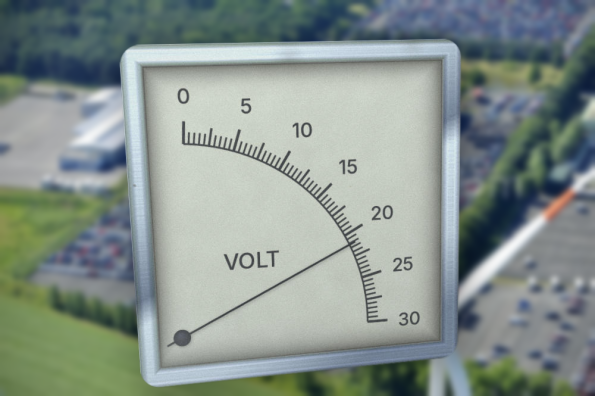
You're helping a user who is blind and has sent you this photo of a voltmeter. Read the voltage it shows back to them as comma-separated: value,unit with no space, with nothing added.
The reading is 21,V
